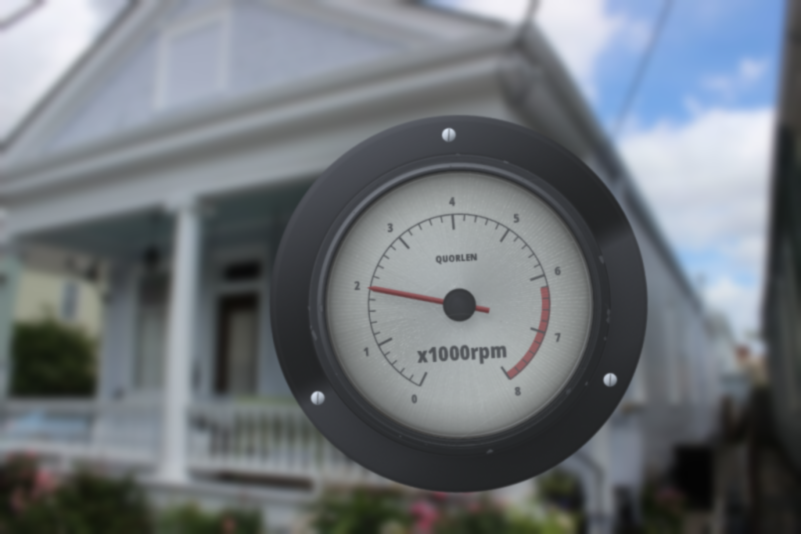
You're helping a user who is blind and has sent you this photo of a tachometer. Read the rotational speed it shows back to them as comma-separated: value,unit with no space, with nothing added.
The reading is 2000,rpm
